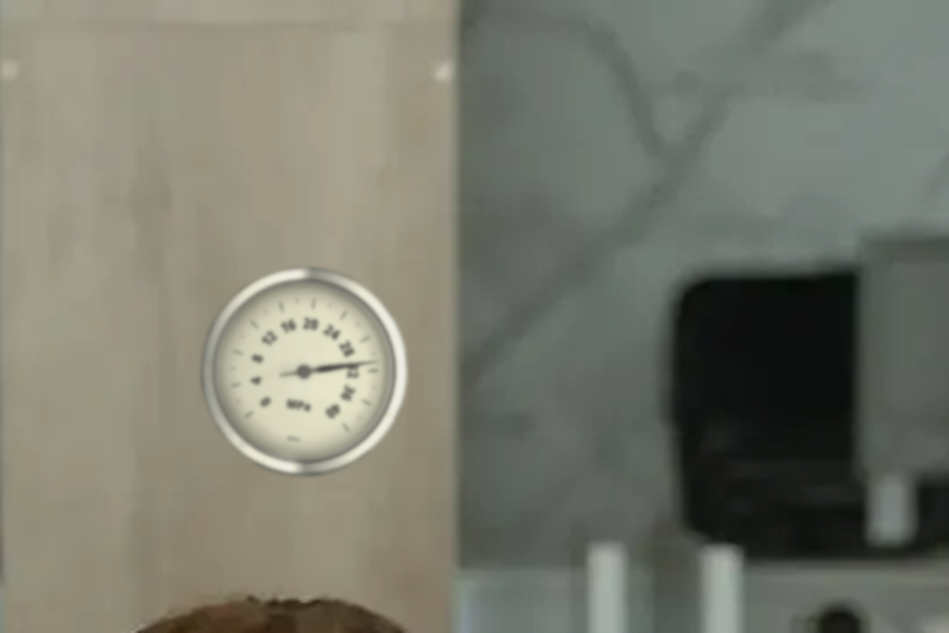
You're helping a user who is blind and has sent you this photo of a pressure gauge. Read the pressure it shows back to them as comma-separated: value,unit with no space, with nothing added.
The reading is 31,MPa
